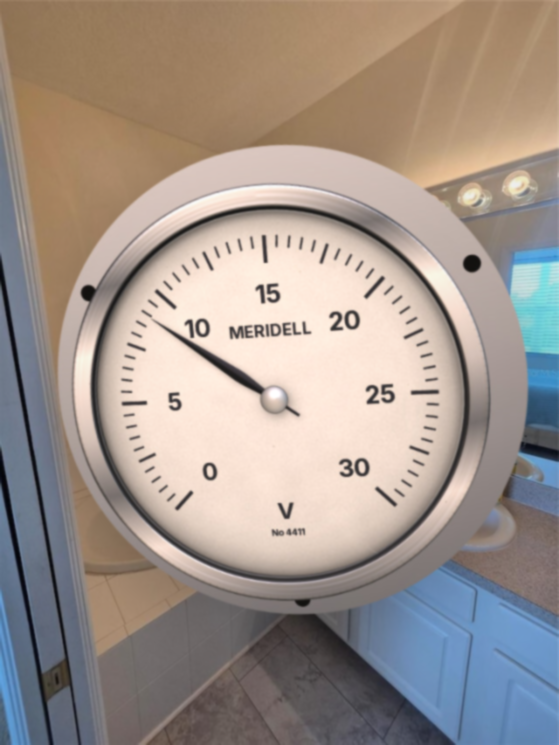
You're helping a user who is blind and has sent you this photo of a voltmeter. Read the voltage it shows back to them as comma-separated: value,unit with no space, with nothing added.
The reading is 9,V
